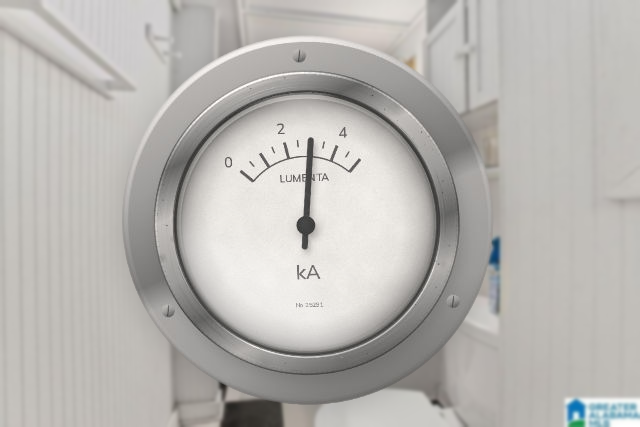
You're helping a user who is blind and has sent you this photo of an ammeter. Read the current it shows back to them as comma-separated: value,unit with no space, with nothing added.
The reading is 3,kA
